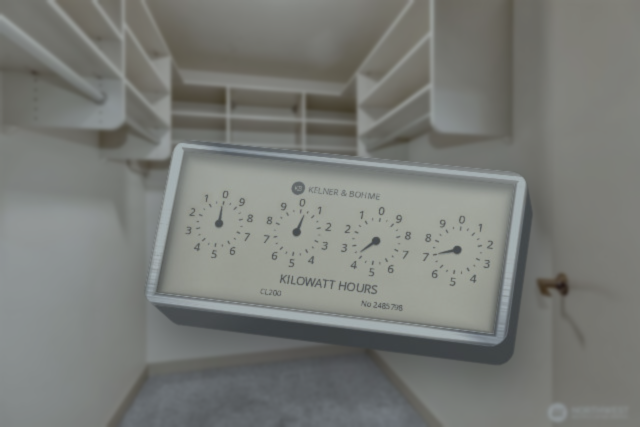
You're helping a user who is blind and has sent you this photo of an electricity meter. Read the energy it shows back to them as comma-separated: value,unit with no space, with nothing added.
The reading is 37,kWh
